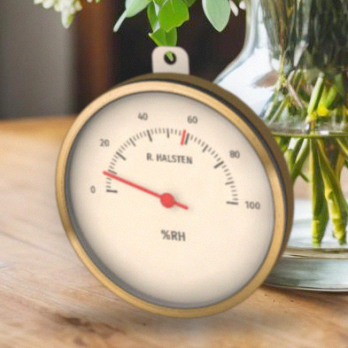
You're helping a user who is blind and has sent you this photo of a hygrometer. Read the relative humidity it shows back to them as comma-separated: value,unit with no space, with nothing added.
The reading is 10,%
